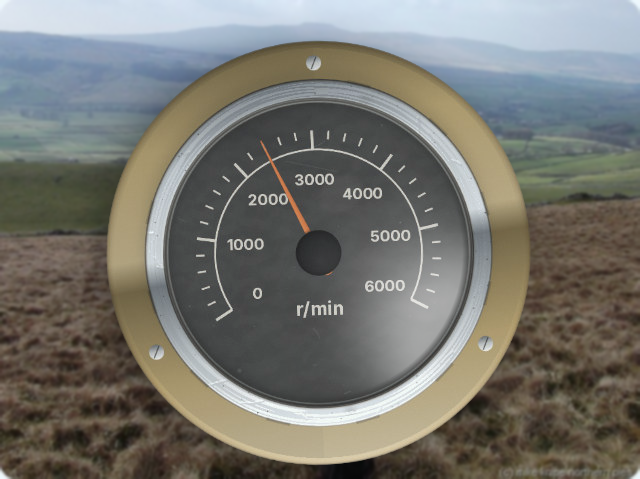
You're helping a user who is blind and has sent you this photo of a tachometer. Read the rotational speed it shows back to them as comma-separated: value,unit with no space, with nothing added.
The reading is 2400,rpm
